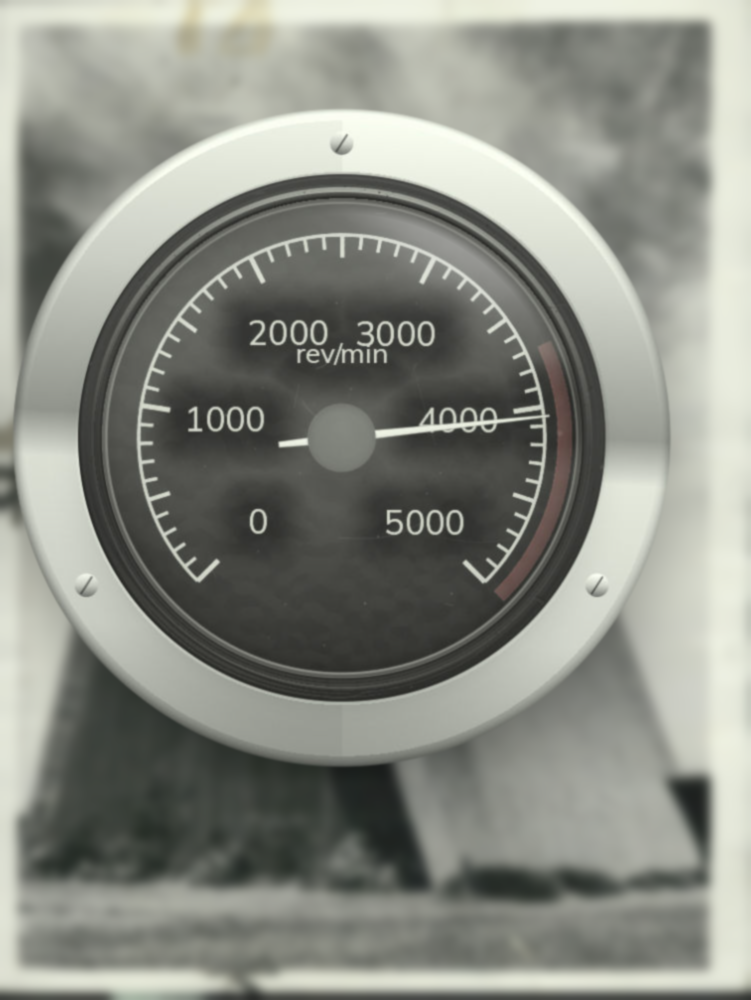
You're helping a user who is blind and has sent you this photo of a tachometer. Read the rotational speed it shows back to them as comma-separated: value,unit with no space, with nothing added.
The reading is 4050,rpm
